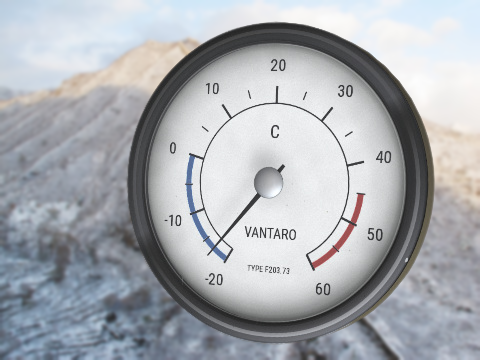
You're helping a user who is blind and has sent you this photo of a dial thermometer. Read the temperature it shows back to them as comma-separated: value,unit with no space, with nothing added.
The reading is -17.5,°C
